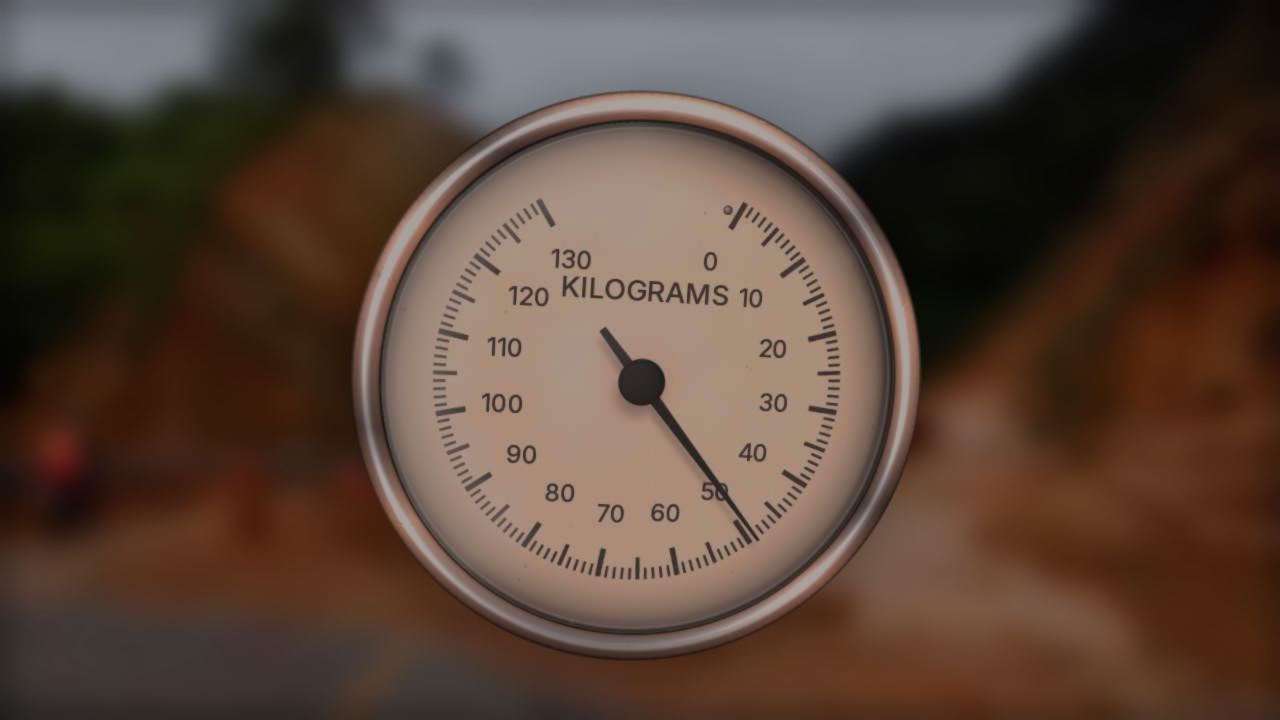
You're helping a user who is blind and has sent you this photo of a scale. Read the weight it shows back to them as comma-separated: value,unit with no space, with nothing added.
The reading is 49,kg
